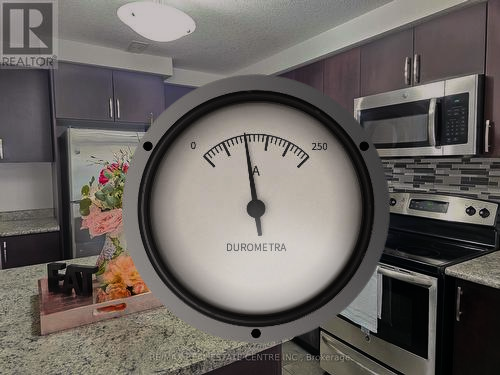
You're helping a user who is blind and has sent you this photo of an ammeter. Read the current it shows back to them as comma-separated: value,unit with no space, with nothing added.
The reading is 100,A
